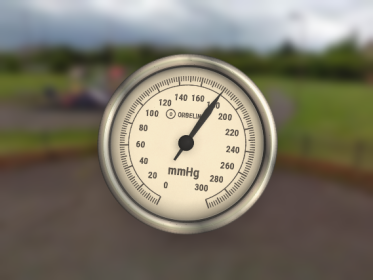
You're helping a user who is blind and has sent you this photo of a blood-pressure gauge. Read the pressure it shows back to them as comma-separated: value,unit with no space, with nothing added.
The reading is 180,mmHg
